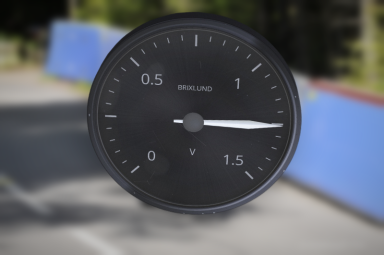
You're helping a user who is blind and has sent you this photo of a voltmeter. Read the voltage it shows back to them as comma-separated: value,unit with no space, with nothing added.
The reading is 1.25,V
